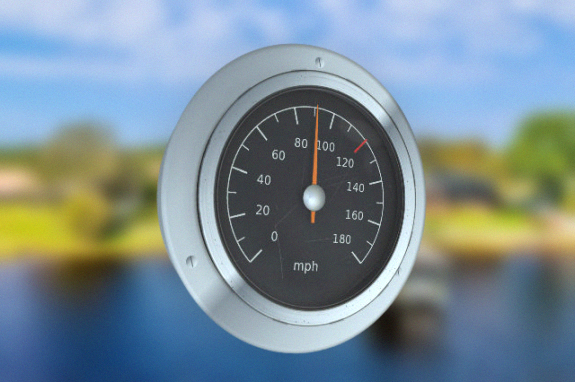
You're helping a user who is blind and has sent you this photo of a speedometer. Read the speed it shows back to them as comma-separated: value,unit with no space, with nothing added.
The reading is 90,mph
